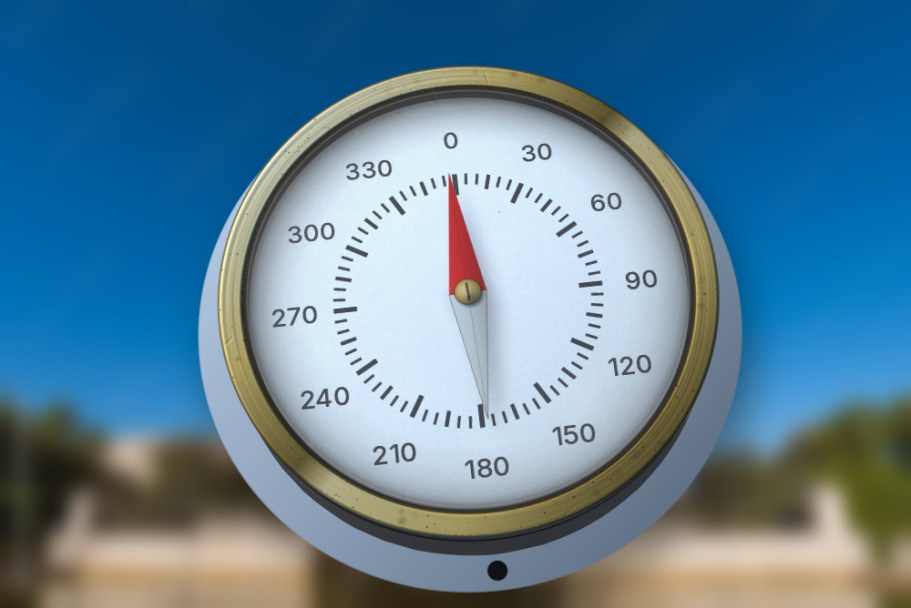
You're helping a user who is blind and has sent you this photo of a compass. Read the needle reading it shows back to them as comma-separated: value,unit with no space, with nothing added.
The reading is 357.5,°
